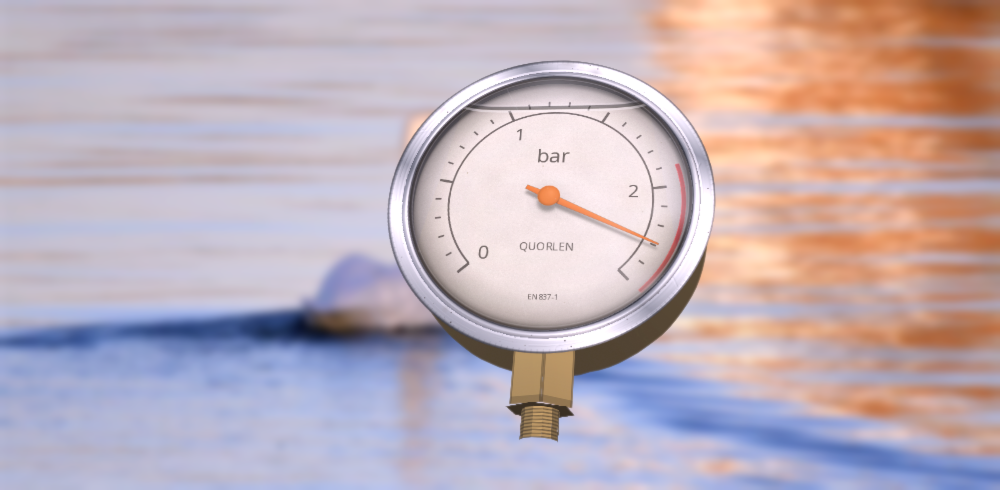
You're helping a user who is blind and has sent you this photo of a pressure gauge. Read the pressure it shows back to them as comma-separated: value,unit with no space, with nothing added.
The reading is 2.3,bar
